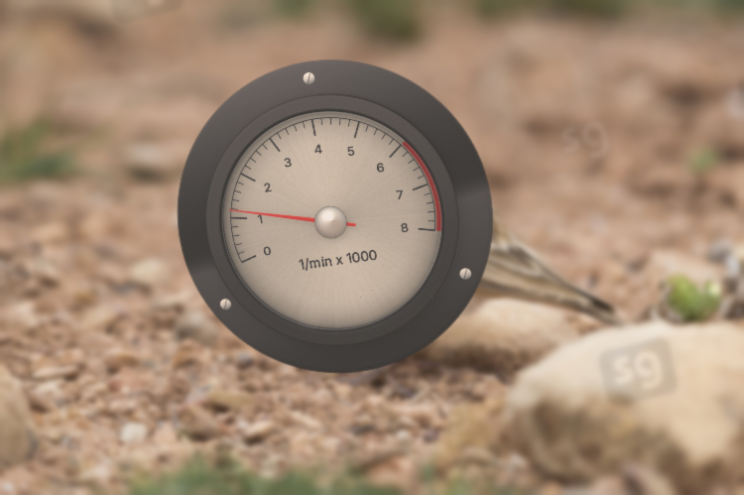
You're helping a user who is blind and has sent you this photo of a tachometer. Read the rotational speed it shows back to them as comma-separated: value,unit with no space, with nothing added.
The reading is 1200,rpm
